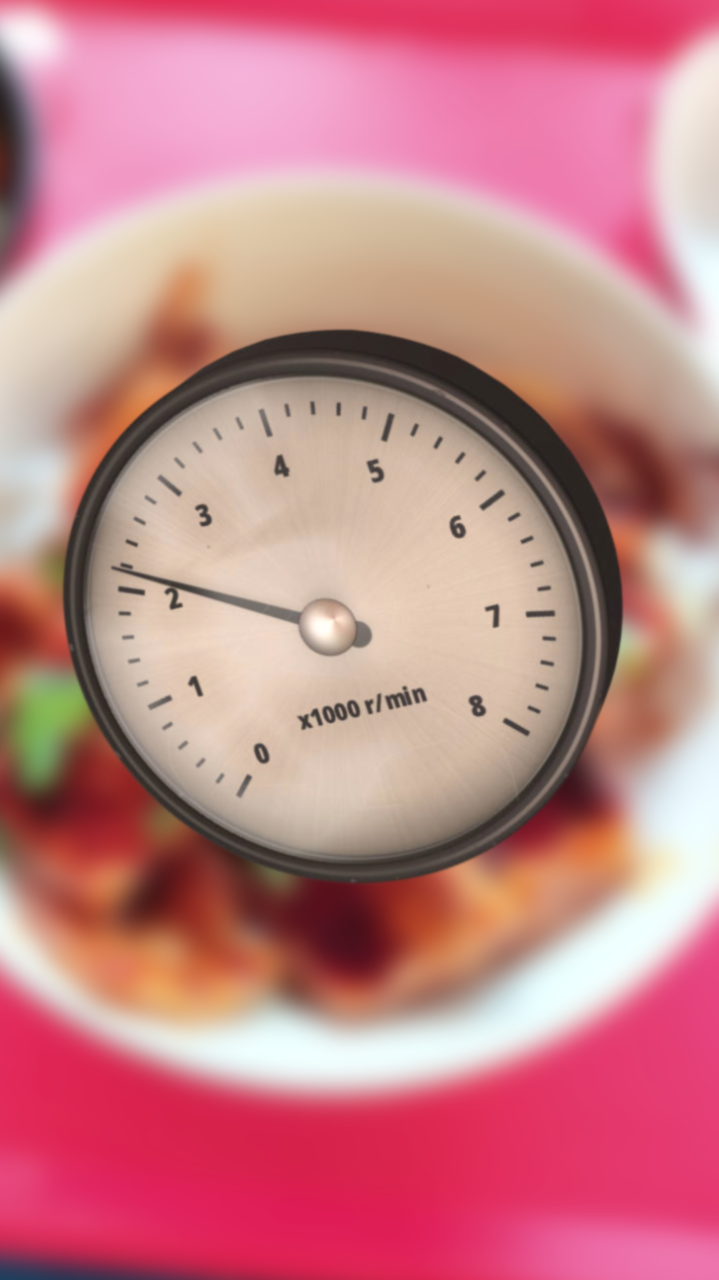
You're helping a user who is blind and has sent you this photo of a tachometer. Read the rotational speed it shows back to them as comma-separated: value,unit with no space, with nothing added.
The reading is 2200,rpm
